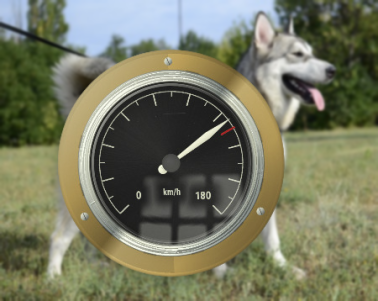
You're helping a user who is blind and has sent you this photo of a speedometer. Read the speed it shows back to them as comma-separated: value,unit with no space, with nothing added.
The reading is 125,km/h
